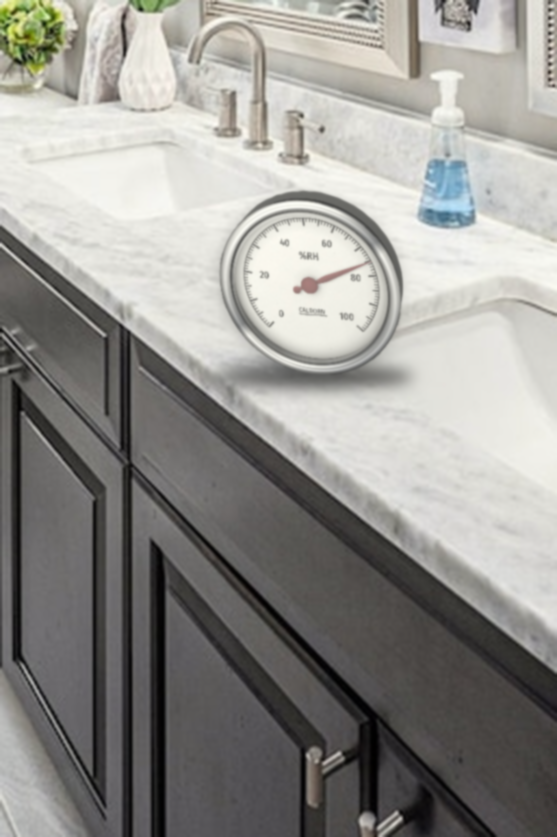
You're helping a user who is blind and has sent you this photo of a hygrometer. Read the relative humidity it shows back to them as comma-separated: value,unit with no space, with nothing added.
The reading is 75,%
